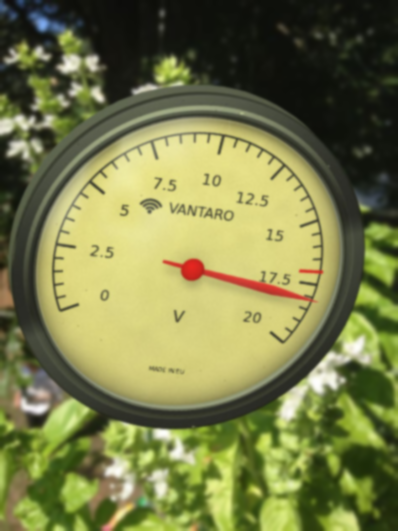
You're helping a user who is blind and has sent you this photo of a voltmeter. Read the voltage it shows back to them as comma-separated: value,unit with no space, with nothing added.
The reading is 18,V
